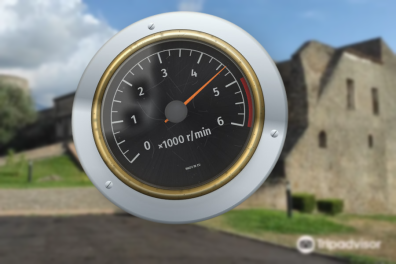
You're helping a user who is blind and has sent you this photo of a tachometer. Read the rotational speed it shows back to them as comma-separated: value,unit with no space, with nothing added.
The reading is 4625,rpm
